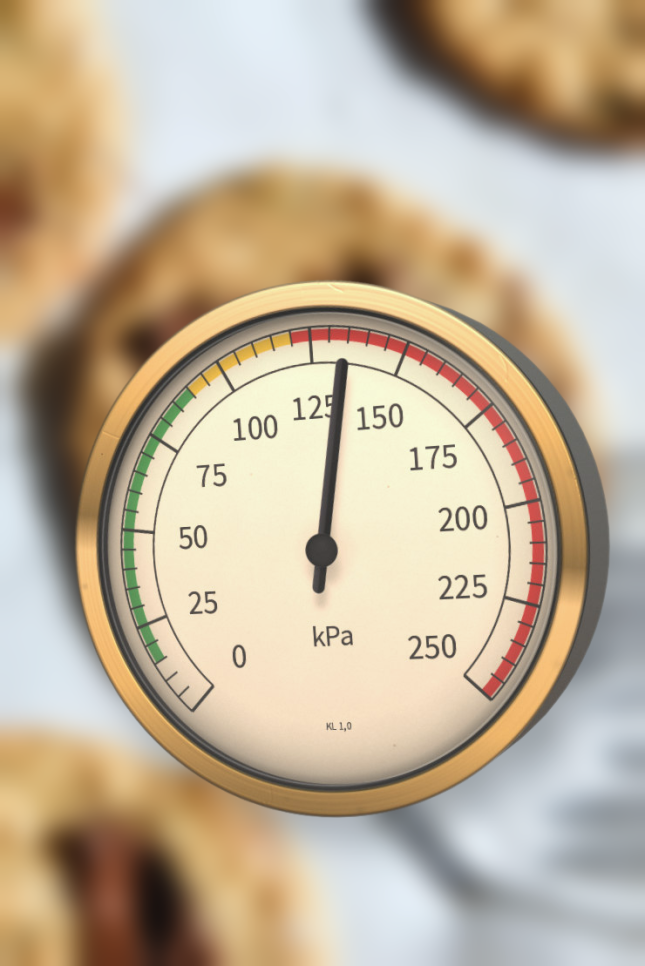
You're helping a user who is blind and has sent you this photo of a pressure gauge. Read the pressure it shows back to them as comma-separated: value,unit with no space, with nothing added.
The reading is 135,kPa
